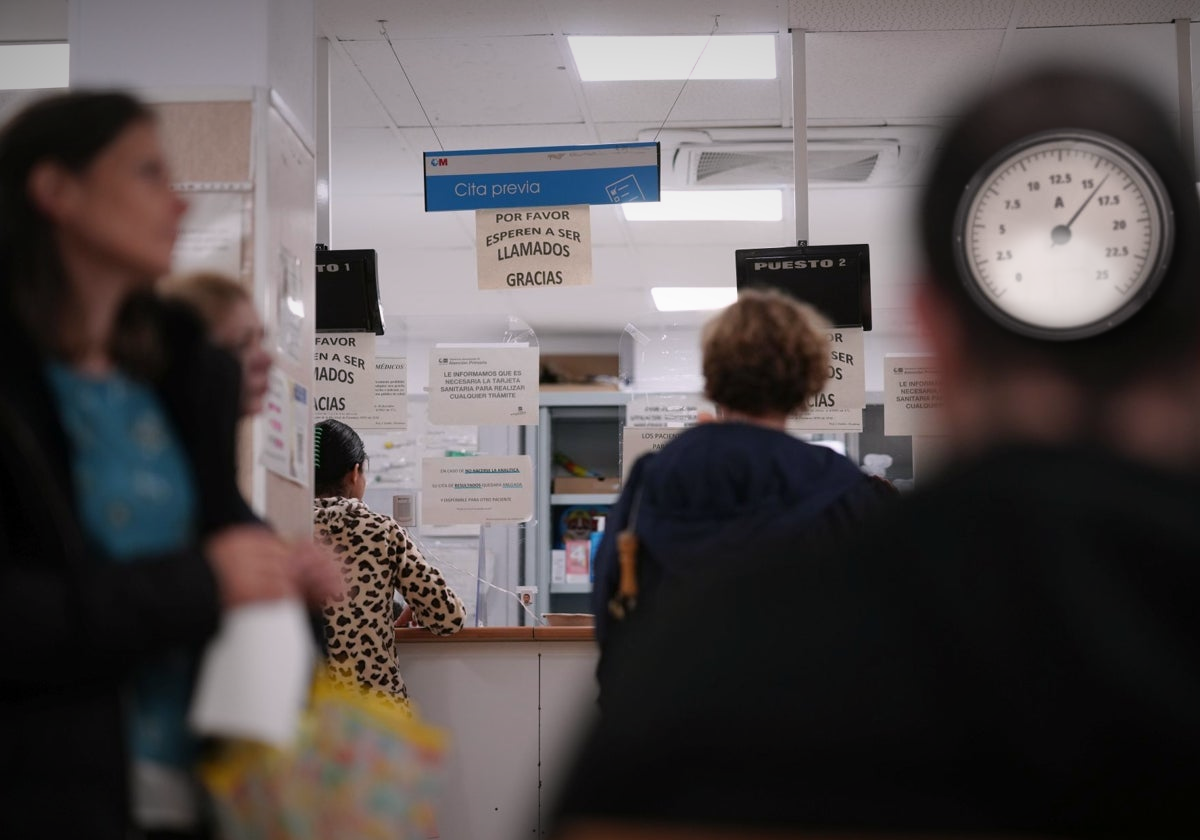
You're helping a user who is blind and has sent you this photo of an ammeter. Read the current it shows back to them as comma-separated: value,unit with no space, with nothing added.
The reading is 16,A
